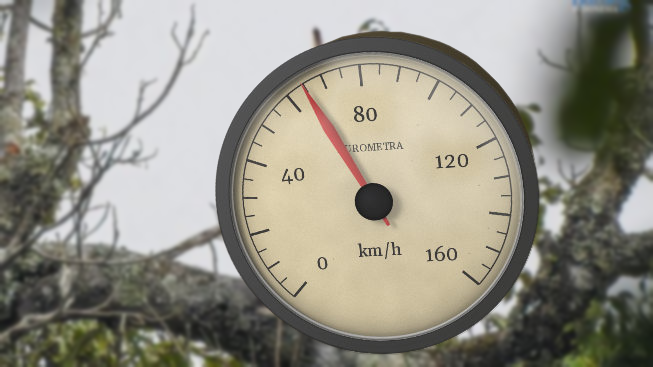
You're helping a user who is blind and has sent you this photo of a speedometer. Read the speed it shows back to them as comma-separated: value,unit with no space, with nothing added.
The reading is 65,km/h
